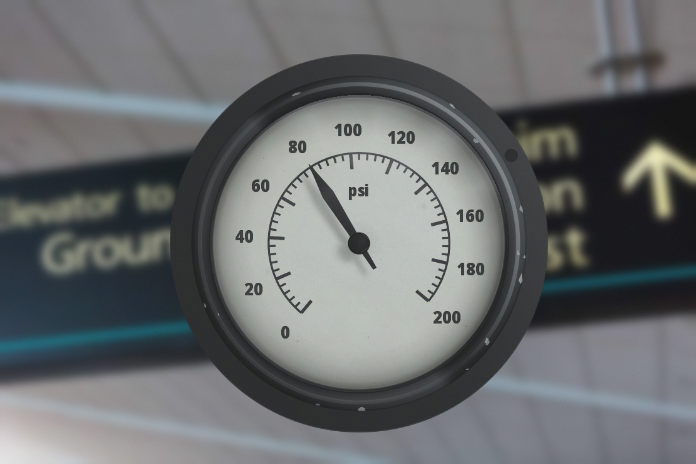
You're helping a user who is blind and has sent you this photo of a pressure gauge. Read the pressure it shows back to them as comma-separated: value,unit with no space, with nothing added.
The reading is 80,psi
